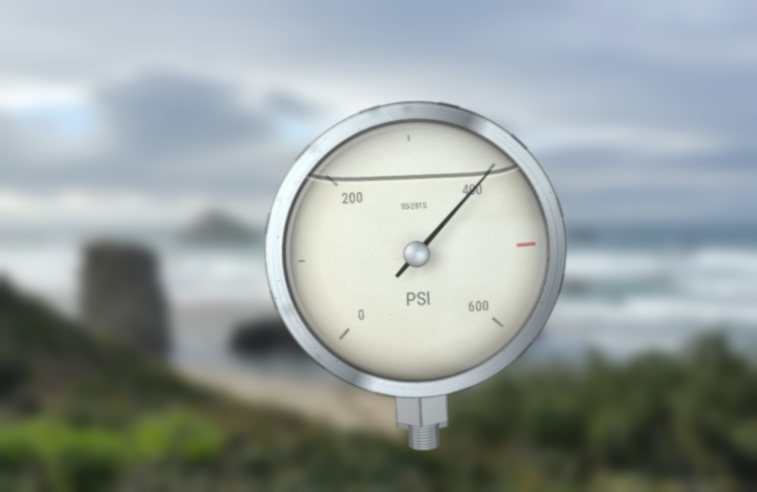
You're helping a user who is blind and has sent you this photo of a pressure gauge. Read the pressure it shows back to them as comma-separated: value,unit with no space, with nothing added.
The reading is 400,psi
